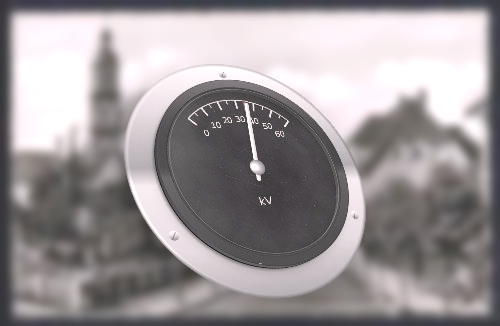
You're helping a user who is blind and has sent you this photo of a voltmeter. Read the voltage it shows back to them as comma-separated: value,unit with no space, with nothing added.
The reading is 35,kV
